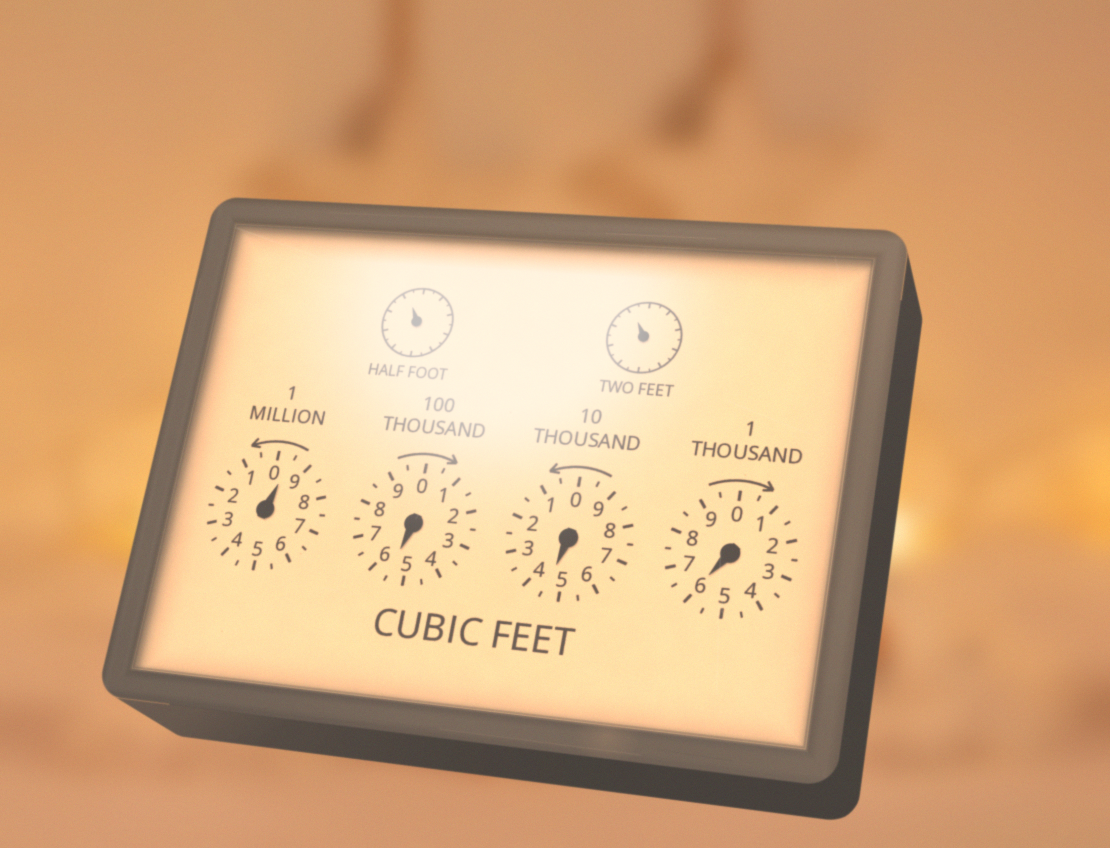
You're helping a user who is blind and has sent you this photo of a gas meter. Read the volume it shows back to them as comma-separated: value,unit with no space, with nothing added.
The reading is 954600,ft³
